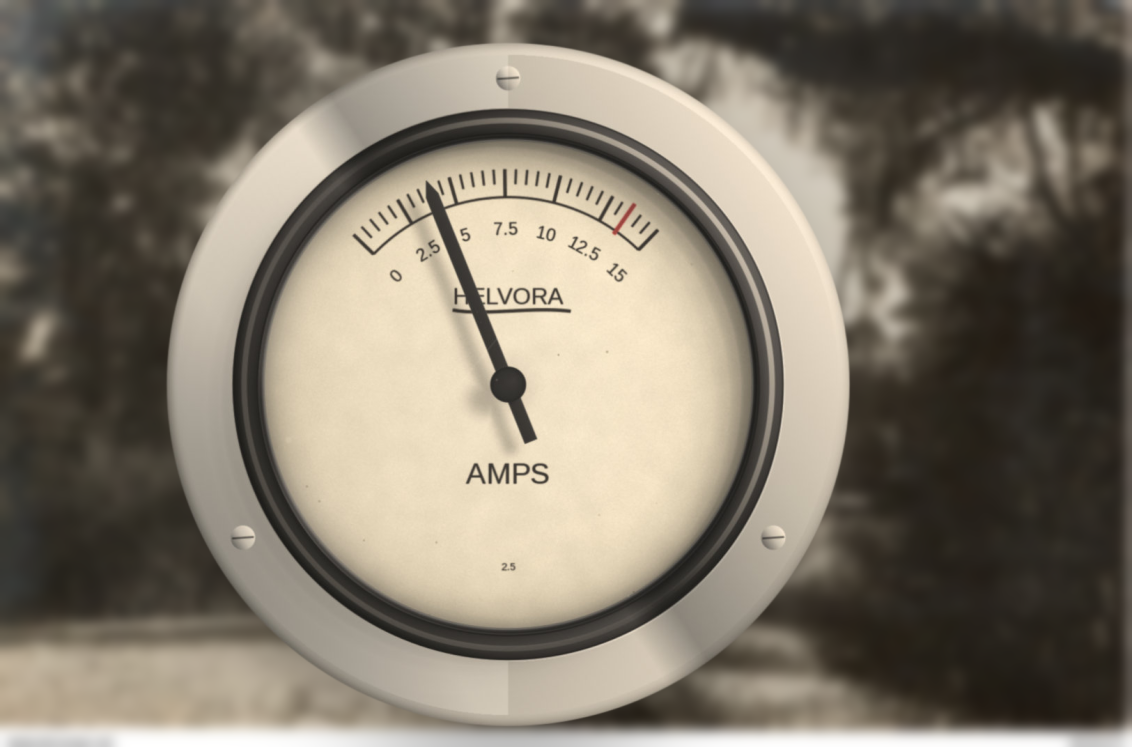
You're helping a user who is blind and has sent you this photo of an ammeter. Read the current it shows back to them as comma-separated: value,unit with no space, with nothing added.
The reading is 4,A
